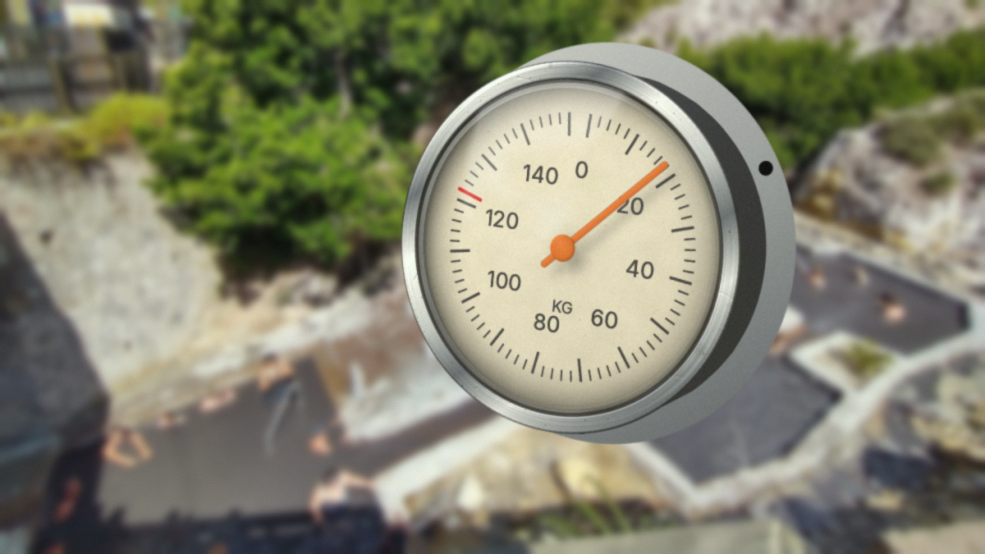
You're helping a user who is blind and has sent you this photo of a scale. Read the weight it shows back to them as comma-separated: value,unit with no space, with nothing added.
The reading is 18,kg
